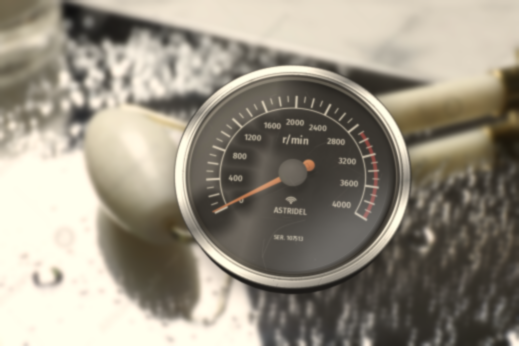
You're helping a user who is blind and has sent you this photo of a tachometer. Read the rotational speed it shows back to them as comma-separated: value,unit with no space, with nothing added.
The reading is 0,rpm
